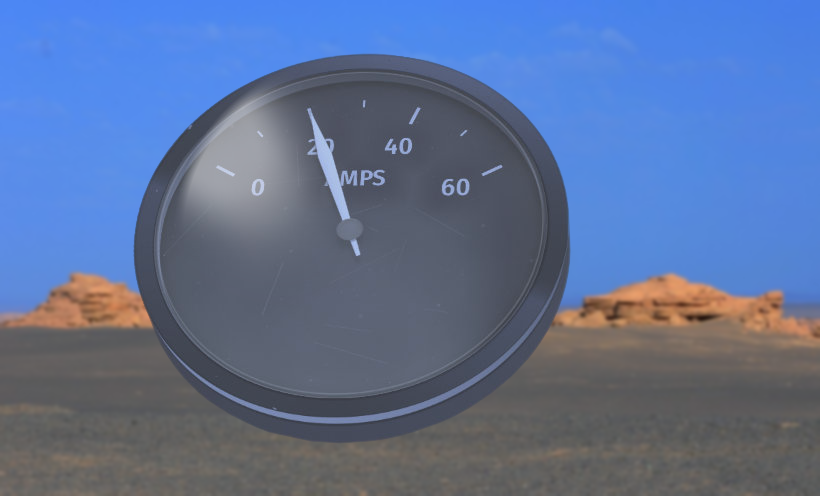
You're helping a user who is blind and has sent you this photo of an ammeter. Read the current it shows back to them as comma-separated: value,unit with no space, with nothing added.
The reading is 20,A
